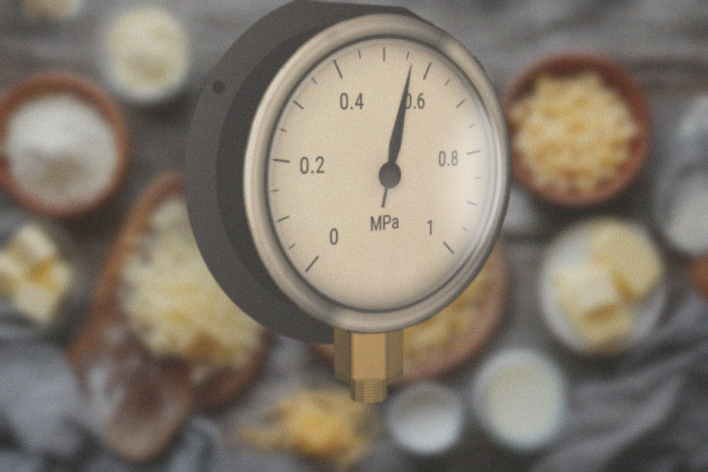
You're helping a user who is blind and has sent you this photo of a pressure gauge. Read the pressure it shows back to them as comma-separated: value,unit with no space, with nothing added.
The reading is 0.55,MPa
